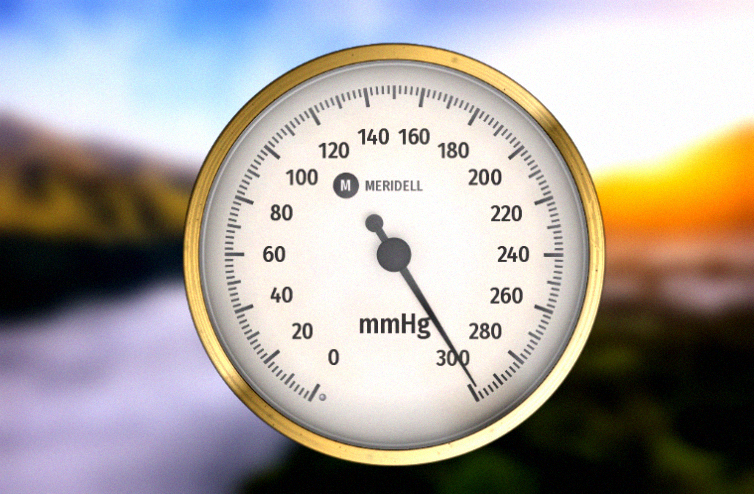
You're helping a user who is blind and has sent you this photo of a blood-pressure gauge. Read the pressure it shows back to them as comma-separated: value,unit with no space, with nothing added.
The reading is 298,mmHg
